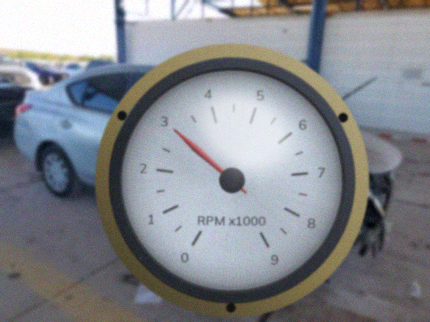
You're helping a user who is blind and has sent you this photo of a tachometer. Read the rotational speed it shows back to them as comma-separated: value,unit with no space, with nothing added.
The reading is 3000,rpm
